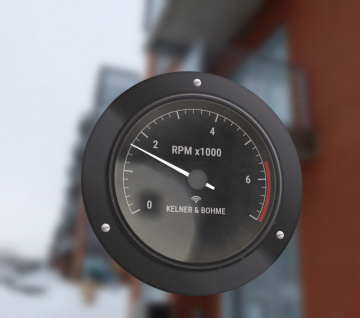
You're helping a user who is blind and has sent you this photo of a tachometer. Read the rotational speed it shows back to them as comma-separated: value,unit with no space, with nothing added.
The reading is 1600,rpm
